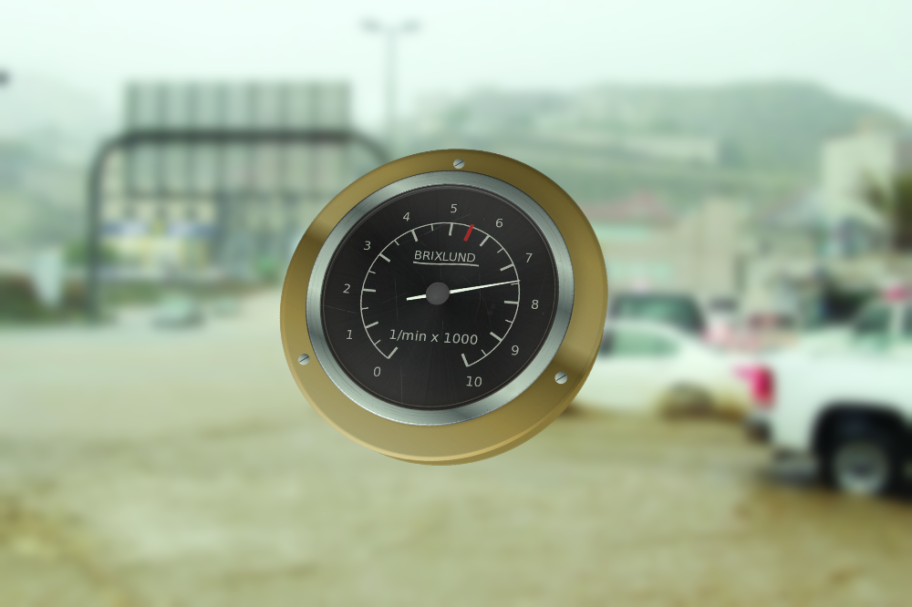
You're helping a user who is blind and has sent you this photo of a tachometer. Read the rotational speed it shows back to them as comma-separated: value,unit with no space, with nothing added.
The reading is 7500,rpm
